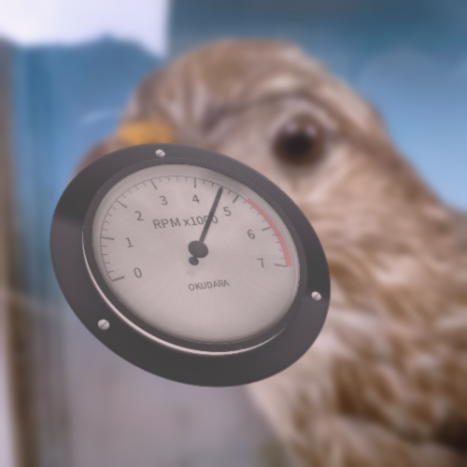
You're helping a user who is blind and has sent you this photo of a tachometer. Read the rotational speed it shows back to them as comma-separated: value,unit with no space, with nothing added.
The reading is 4600,rpm
